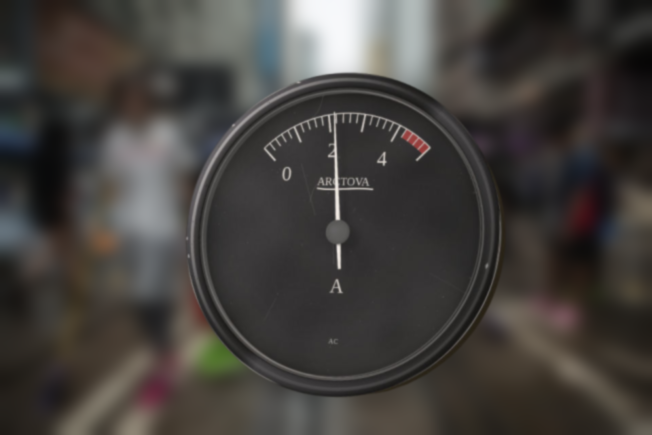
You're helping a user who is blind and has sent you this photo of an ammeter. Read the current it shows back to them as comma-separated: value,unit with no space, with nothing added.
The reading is 2.2,A
